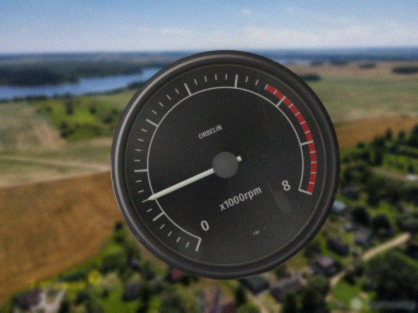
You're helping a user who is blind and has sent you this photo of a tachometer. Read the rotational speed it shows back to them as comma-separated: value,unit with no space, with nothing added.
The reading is 1400,rpm
